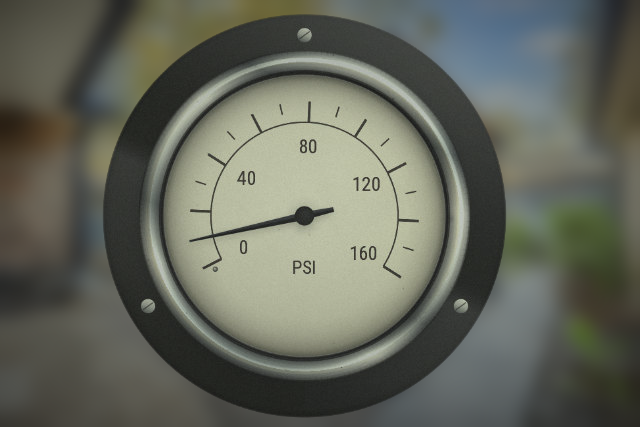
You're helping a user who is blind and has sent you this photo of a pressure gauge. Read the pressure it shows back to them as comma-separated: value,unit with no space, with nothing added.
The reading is 10,psi
